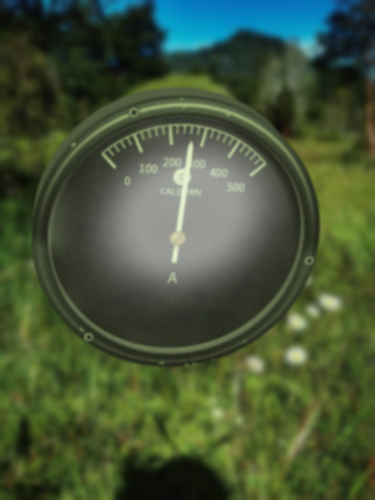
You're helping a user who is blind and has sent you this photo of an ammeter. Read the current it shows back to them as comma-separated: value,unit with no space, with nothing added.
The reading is 260,A
